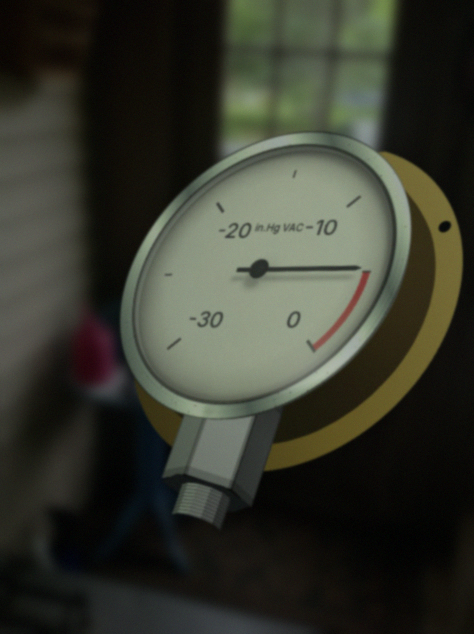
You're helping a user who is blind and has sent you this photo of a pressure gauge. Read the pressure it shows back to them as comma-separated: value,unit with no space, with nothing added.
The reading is -5,inHg
